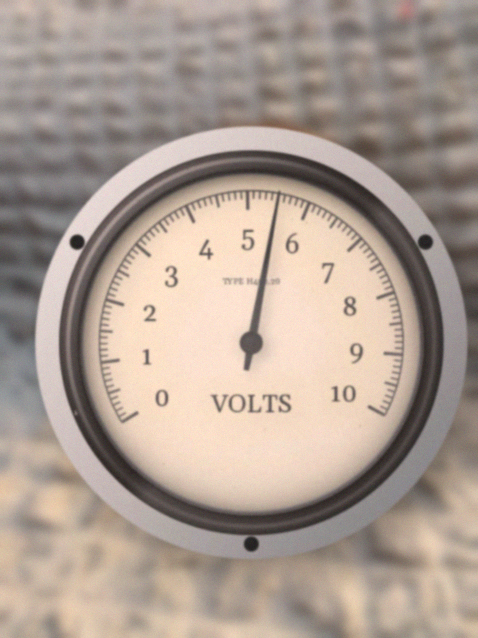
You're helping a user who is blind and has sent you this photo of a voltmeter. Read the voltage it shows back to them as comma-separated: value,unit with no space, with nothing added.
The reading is 5.5,V
